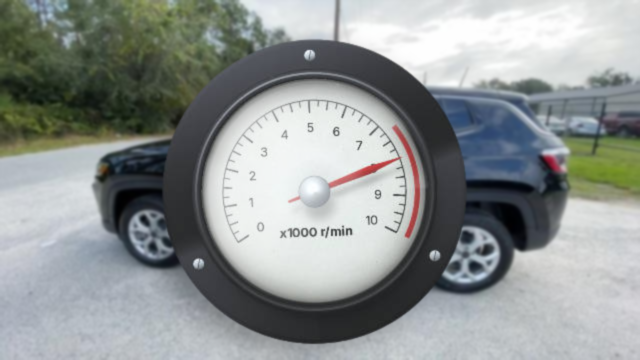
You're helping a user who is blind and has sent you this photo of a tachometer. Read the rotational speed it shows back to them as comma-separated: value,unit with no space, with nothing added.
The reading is 8000,rpm
